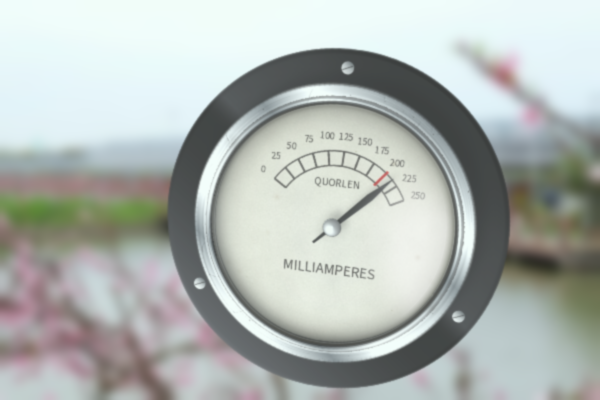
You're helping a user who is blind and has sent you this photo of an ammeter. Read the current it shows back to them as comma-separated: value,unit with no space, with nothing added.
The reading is 212.5,mA
